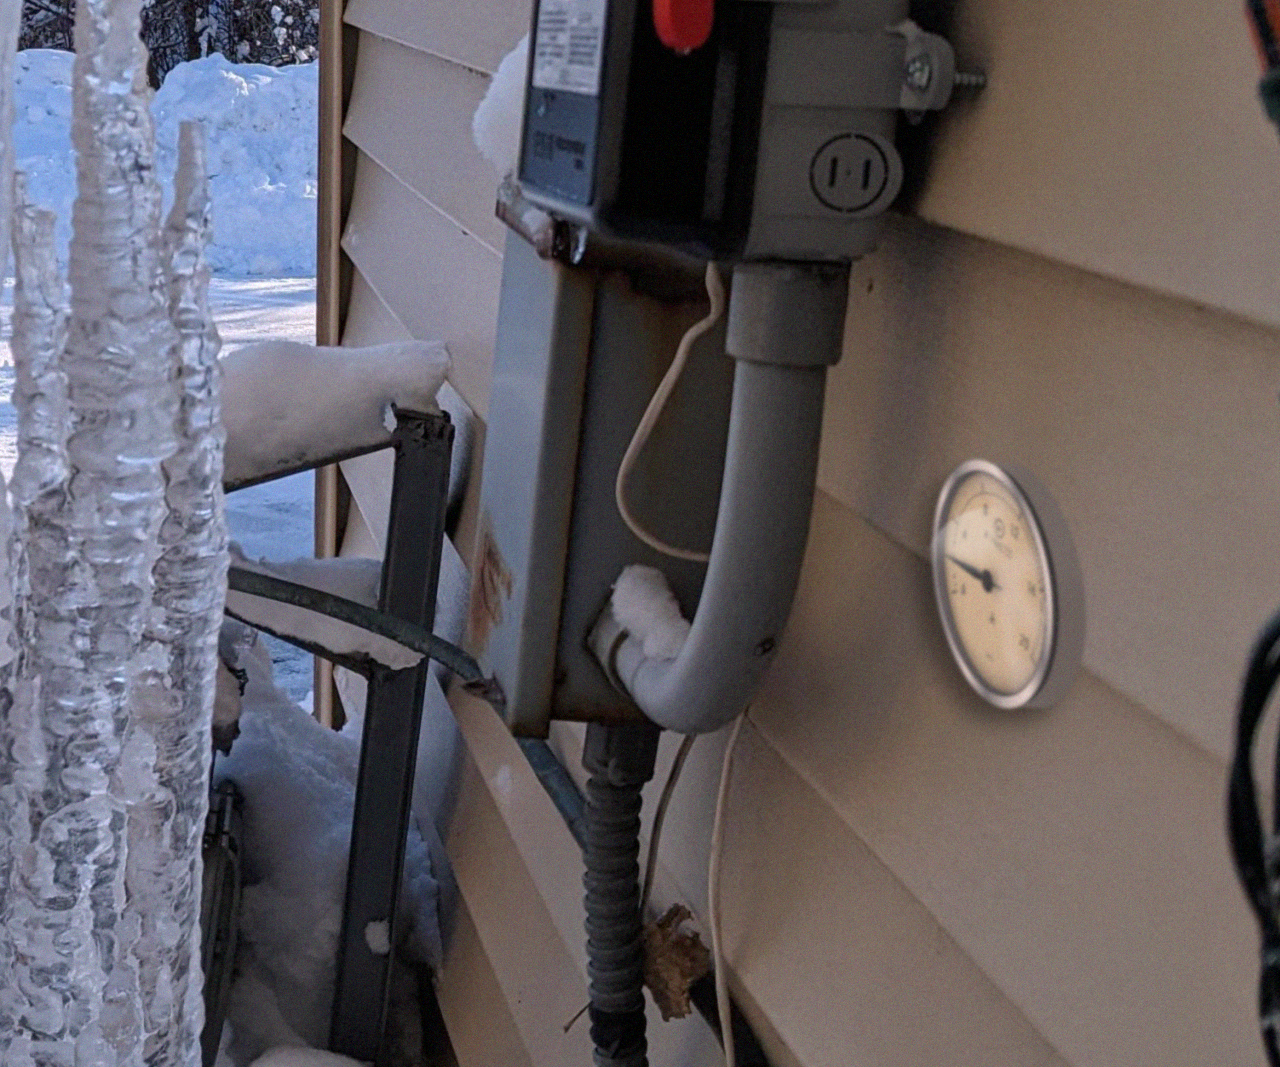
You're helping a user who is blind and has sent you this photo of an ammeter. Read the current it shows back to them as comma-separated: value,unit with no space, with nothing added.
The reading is 2,A
